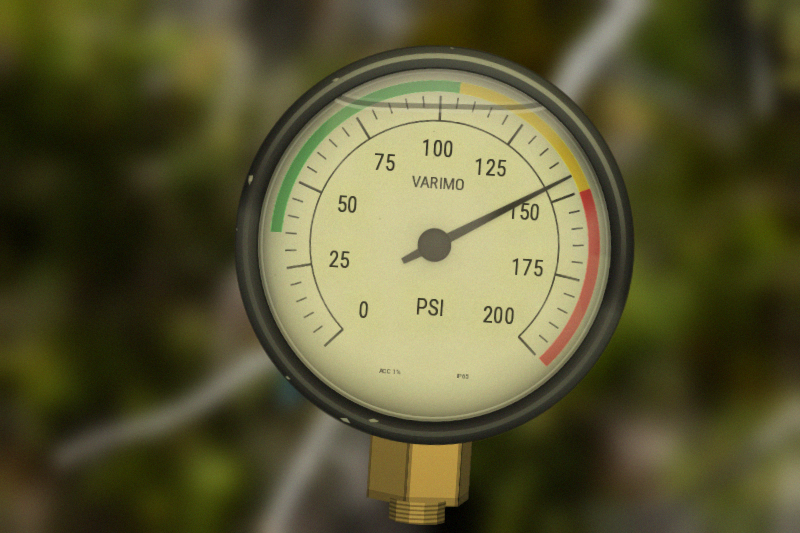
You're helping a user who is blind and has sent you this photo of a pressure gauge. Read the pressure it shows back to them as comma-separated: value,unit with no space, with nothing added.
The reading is 145,psi
